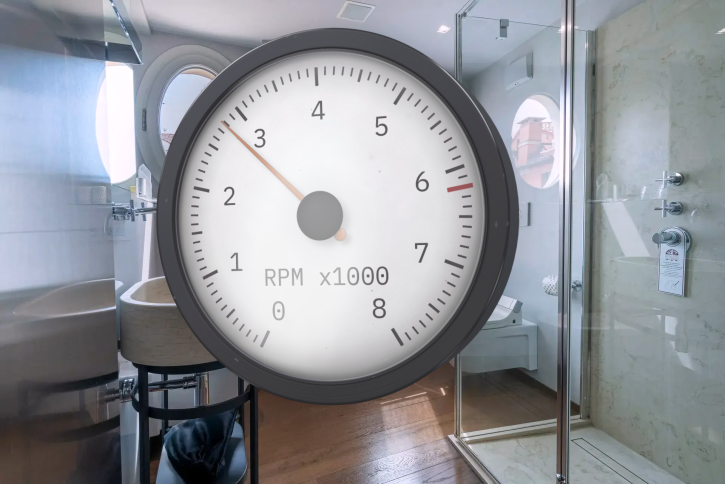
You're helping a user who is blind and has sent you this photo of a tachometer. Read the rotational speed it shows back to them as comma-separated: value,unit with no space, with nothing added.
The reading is 2800,rpm
